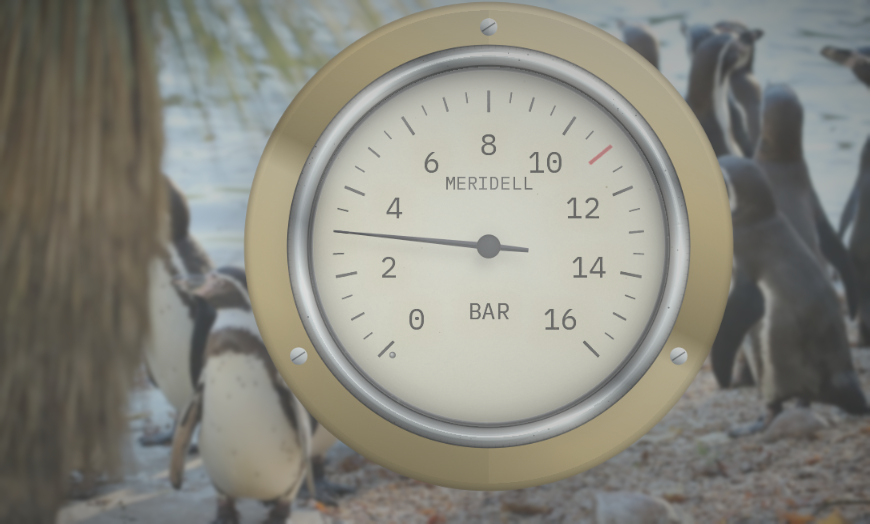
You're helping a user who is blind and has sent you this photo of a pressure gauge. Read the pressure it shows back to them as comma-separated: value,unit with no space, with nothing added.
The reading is 3,bar
